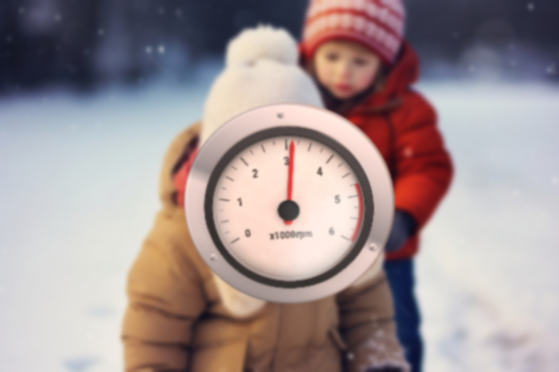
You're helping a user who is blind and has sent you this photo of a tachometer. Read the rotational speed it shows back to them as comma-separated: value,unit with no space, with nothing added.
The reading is 3125,rpm
